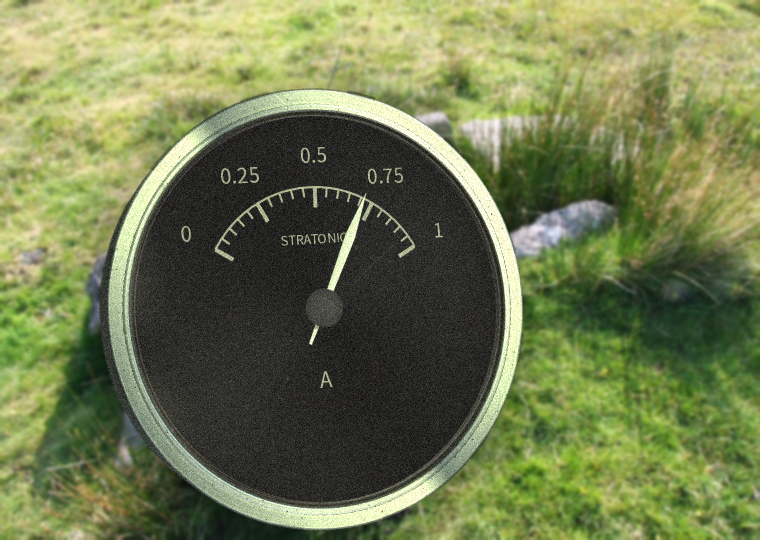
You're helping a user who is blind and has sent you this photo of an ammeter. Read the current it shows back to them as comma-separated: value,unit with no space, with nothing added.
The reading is 0.7,A
